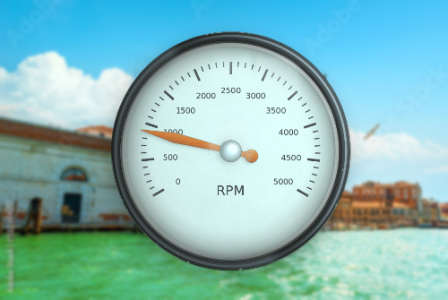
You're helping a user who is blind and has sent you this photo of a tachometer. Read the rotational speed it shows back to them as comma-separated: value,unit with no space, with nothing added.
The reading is 900,rpm
